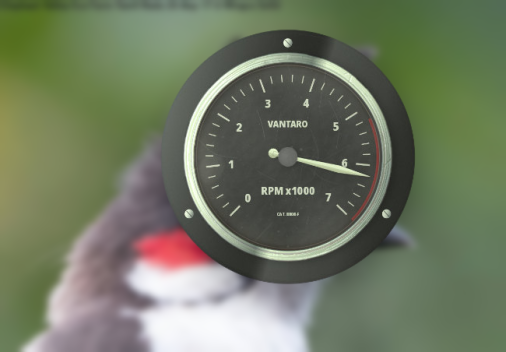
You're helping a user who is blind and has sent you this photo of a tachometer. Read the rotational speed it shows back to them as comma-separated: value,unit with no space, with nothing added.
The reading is 6200,rpm
